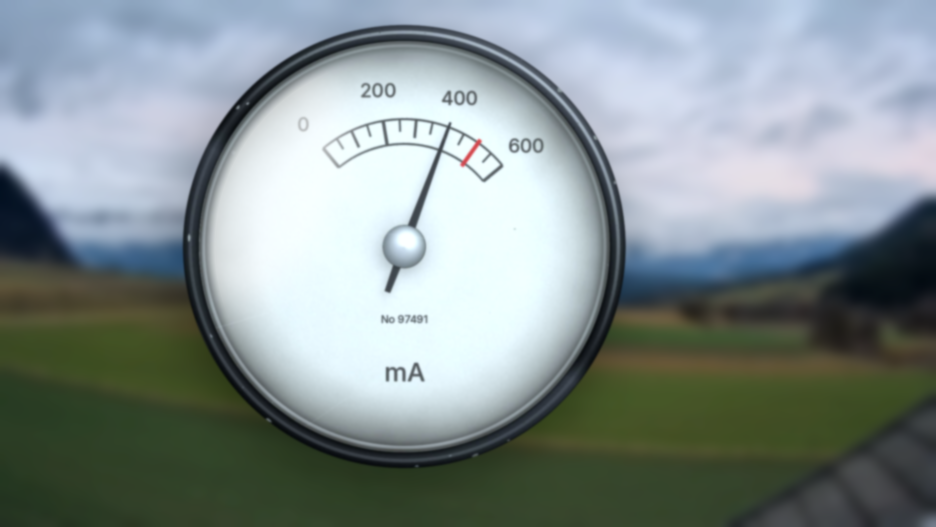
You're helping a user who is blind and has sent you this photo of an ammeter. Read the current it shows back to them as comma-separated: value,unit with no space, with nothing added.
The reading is 400,mA
